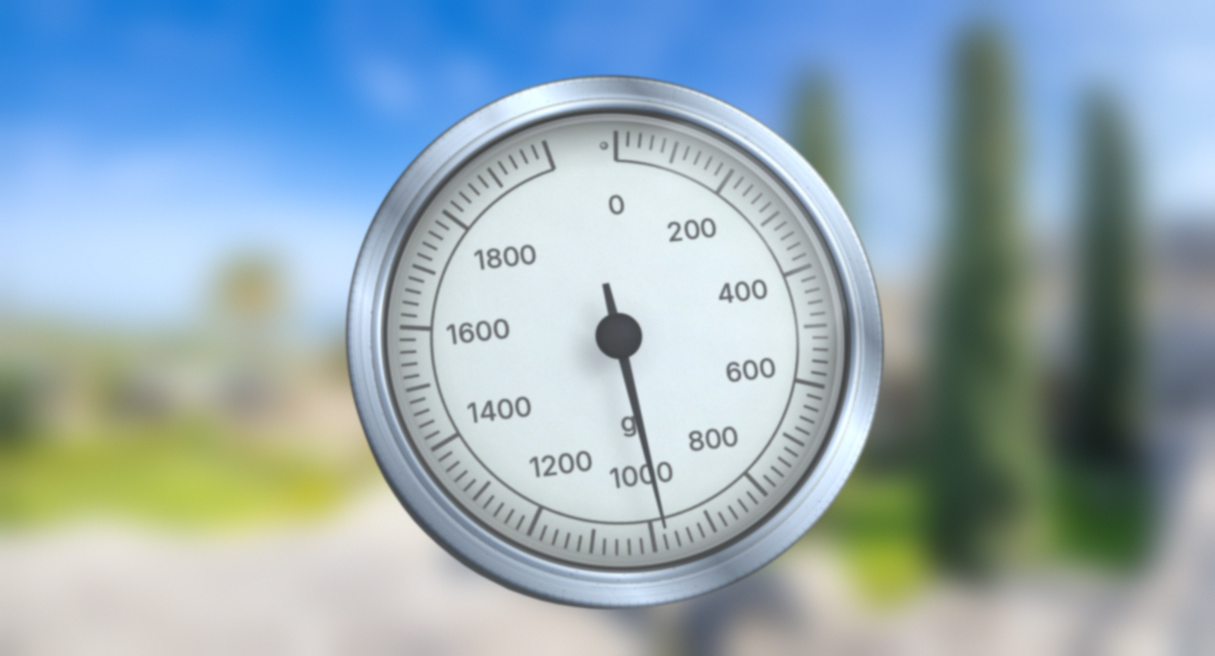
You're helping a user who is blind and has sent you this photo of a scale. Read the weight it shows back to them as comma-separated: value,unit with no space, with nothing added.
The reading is 980,g
